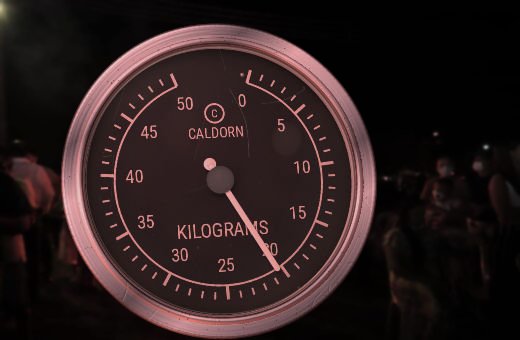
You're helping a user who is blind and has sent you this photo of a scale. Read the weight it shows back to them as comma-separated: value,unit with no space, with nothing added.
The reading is 20.5,kg
